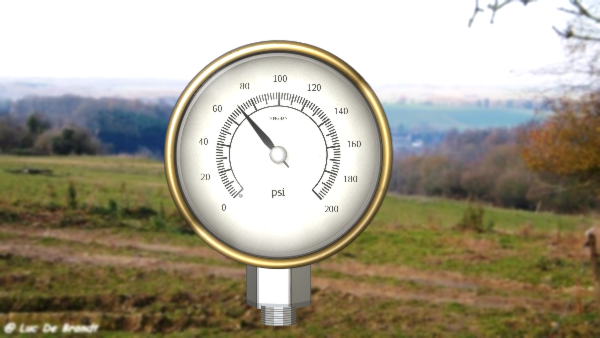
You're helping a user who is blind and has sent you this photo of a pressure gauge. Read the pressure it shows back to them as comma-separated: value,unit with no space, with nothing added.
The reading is 70,psi
